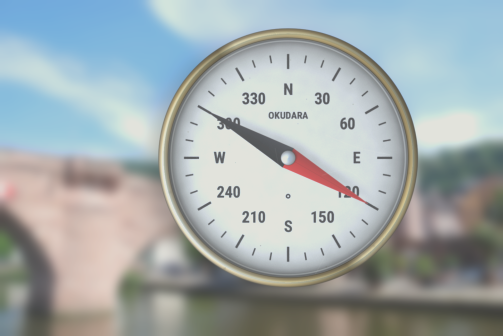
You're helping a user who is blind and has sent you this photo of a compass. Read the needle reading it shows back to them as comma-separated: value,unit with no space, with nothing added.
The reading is 120,°
